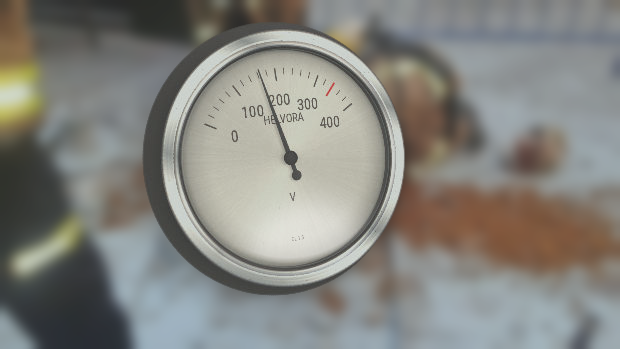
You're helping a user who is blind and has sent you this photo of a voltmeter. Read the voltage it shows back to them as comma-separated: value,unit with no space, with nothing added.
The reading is 160,V
